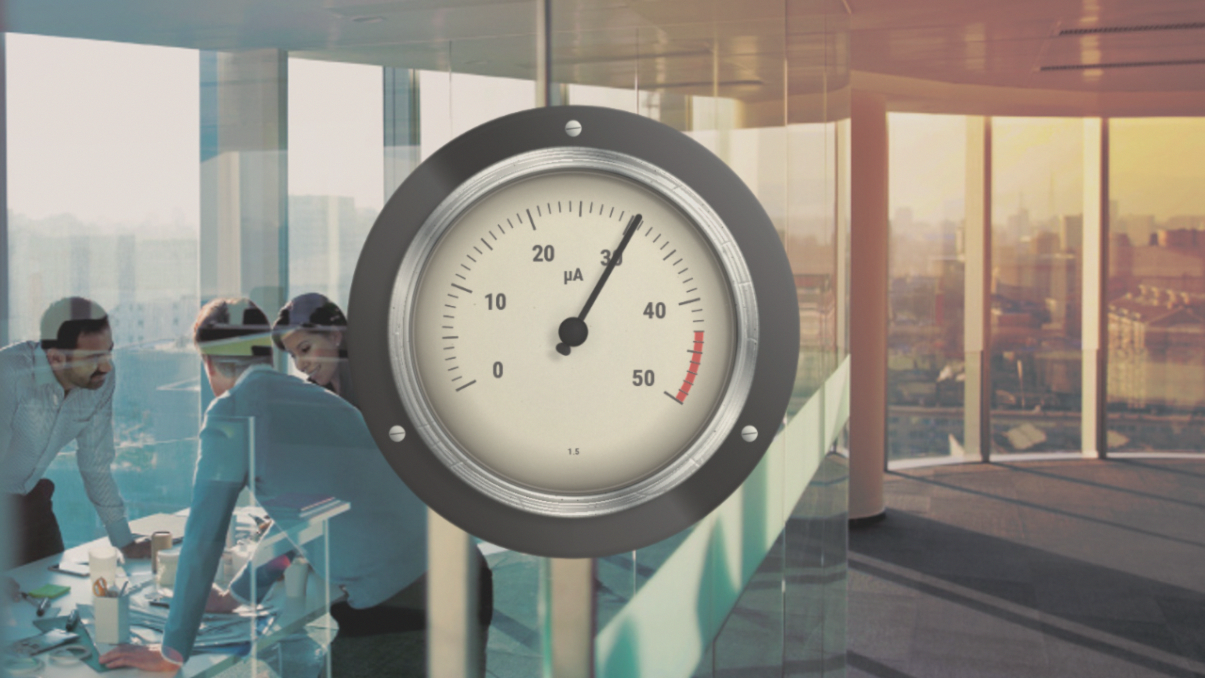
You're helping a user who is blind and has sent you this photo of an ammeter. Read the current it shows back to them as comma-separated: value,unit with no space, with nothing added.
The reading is 30.5,µA
